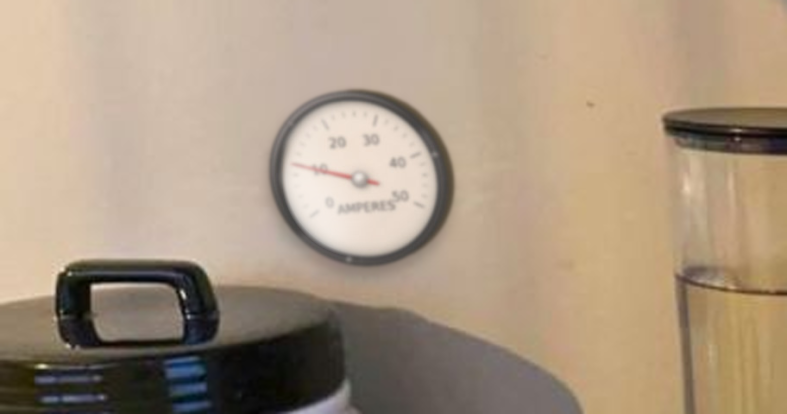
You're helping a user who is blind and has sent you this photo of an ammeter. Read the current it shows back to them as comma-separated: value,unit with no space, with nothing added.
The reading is 10,A
